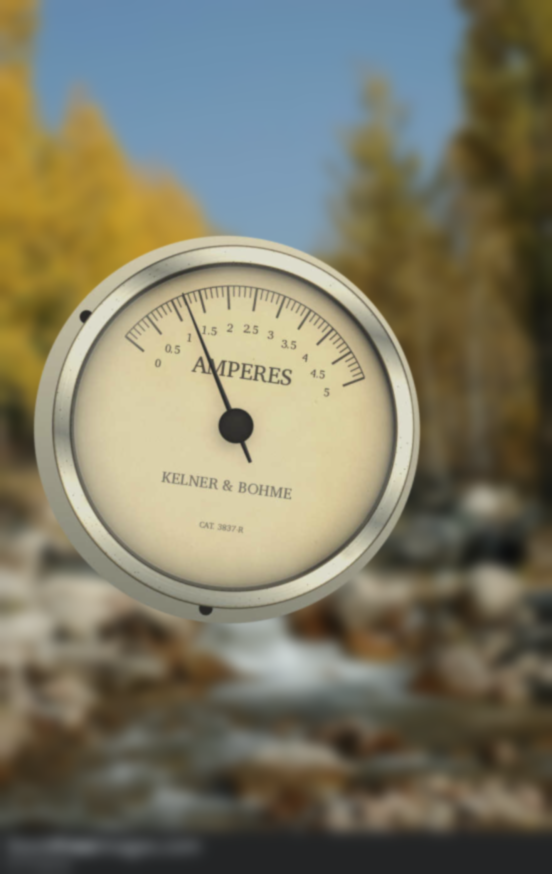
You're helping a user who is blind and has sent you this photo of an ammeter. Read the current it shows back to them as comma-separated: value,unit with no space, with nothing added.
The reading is 1.2,A
